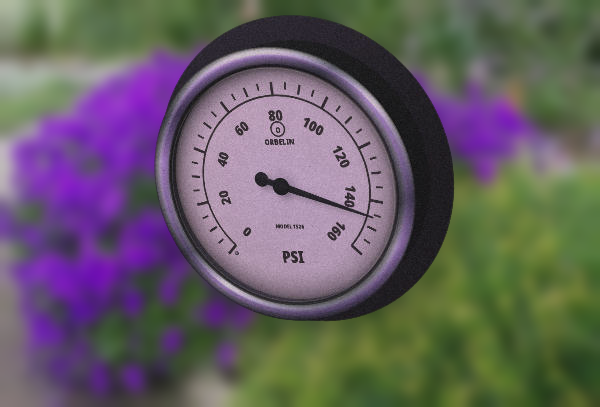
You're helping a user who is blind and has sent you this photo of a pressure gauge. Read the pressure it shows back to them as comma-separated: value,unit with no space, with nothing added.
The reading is 145,psi
